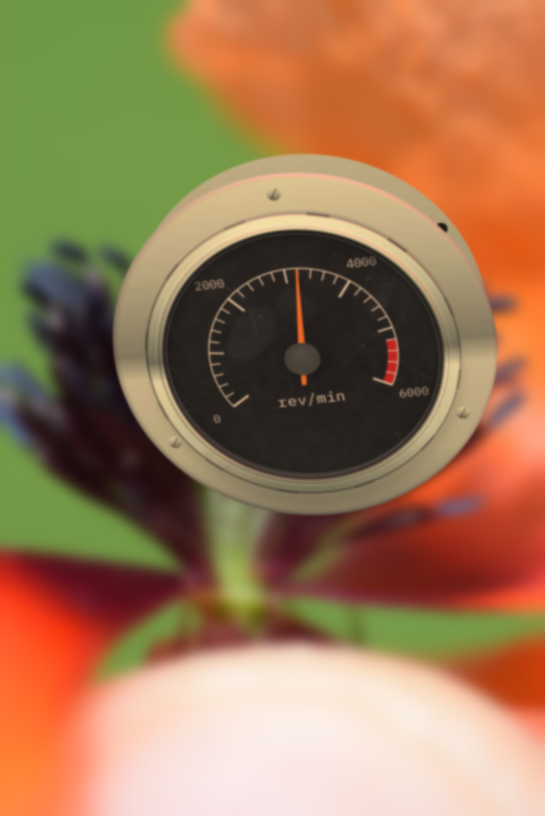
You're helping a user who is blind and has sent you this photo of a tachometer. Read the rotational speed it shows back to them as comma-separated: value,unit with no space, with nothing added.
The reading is 3200,rpm
